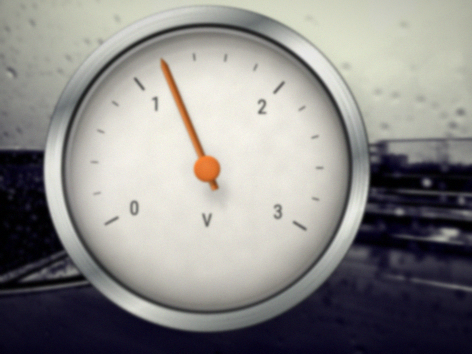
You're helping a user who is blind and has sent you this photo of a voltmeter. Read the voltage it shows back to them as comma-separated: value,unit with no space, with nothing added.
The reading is 1.2,V
